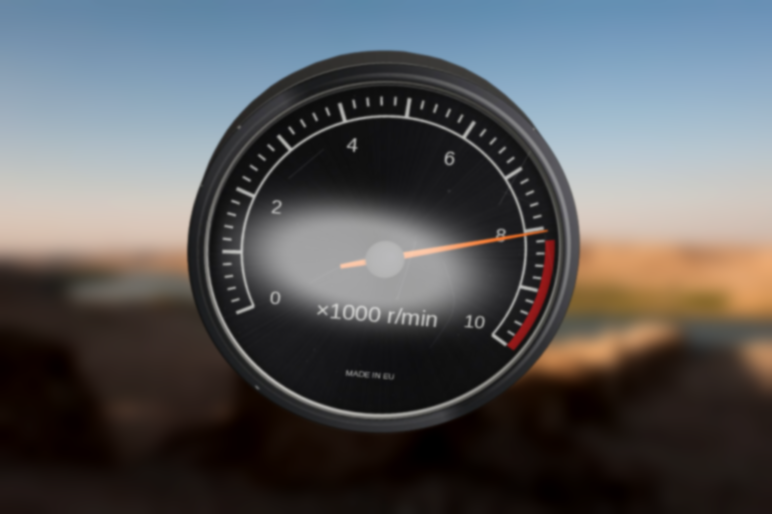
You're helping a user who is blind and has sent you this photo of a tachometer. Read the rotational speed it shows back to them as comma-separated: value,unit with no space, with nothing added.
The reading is 8000,rpm
